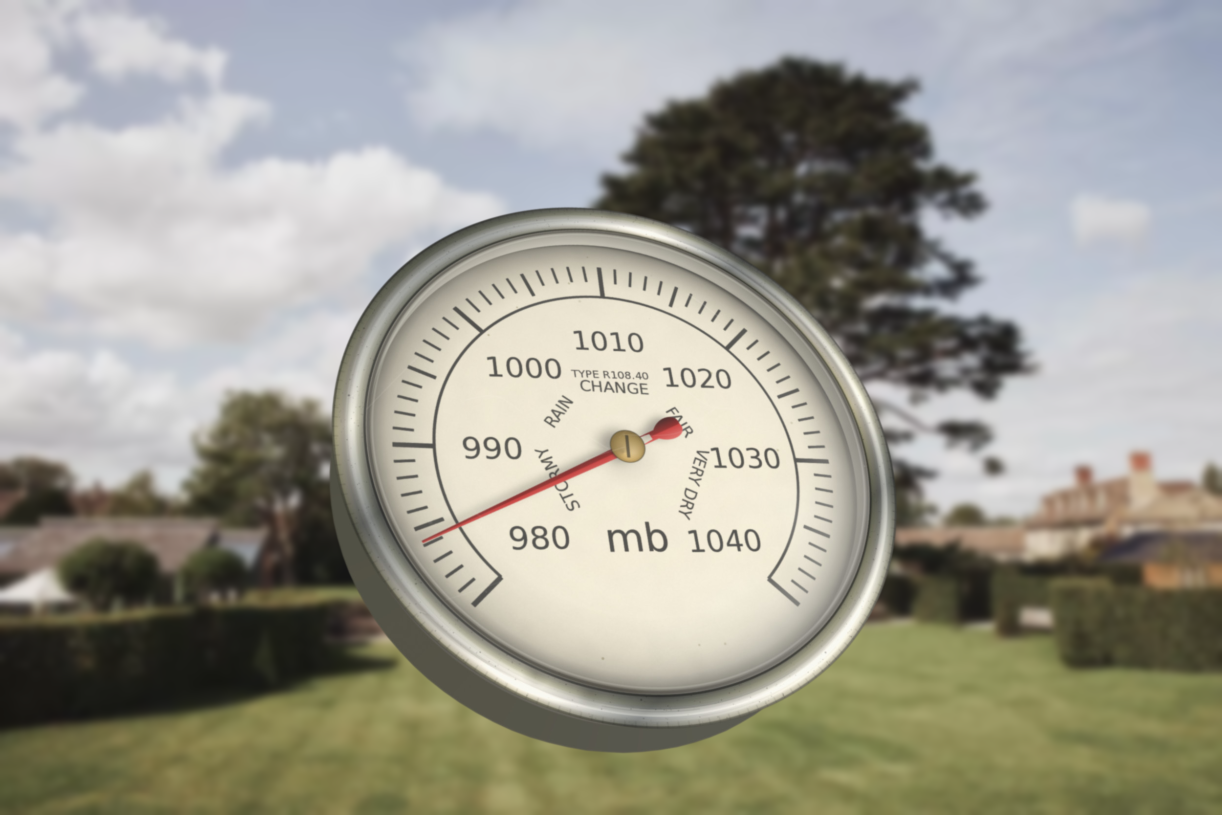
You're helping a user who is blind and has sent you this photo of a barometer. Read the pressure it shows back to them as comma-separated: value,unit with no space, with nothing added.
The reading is 984,mbar
